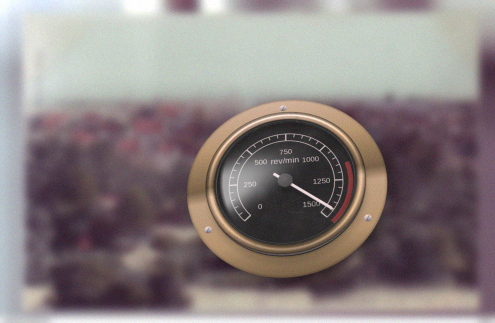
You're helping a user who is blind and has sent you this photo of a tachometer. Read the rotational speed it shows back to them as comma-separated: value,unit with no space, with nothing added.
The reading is 1450,rpm
